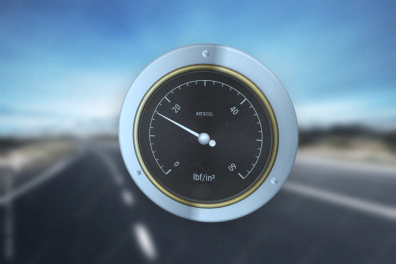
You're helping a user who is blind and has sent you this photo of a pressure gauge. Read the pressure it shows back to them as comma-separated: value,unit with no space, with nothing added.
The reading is 16,psi
